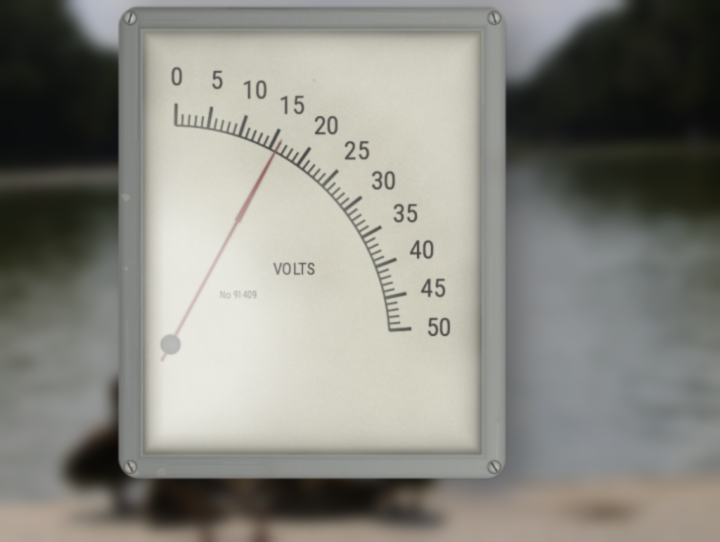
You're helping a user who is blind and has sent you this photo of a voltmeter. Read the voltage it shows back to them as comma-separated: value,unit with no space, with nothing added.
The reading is 16,V
